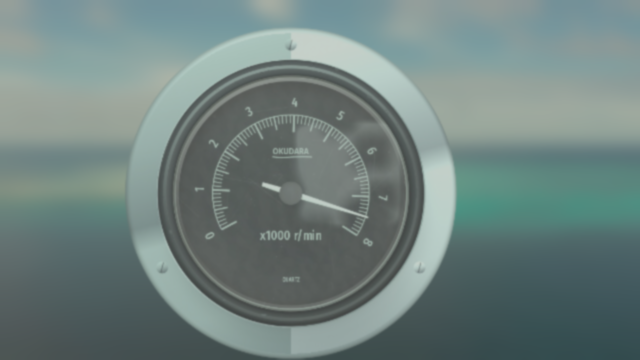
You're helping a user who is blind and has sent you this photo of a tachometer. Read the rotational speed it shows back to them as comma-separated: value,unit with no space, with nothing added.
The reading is 7500,rpm
